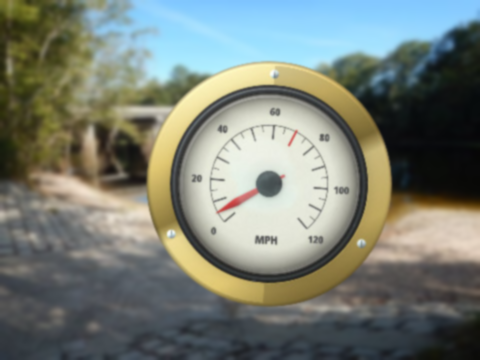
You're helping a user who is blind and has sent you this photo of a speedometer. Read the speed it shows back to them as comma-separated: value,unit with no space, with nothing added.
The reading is 5,mph
